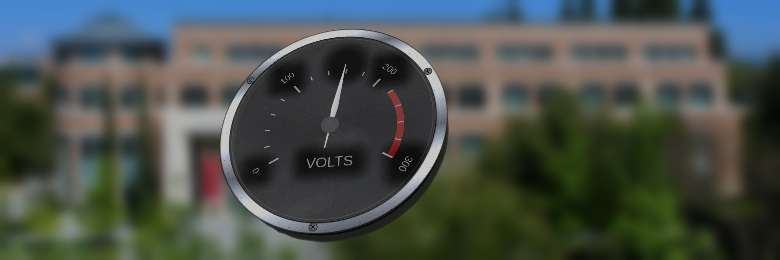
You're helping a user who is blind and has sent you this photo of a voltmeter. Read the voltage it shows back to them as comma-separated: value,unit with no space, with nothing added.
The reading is 160,V
